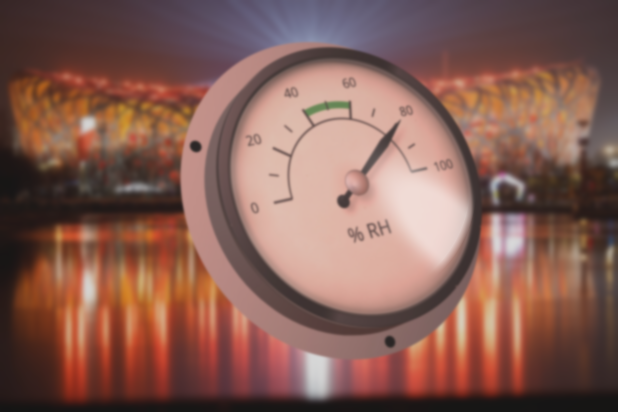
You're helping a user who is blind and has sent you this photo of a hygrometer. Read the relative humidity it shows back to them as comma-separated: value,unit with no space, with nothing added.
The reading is 80,%
